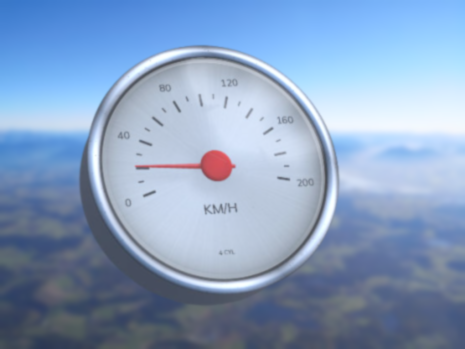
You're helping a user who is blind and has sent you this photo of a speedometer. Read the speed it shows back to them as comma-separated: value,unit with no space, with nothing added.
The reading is 20,km/h
